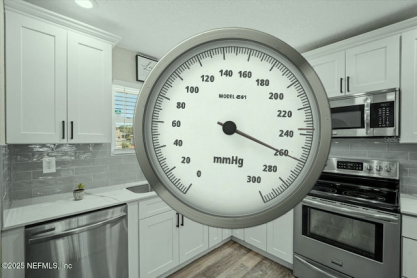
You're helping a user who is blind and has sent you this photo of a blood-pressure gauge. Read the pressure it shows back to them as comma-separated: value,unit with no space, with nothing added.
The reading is 260,mmHg
